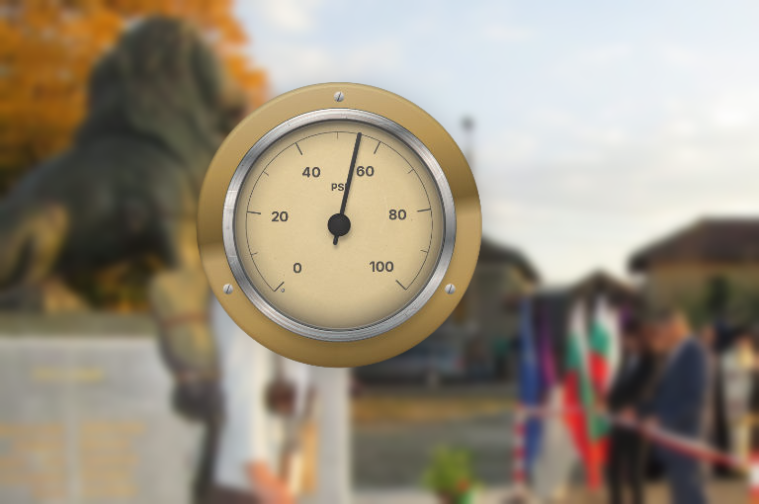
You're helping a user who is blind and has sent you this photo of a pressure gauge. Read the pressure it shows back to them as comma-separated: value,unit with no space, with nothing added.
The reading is 55,psi
